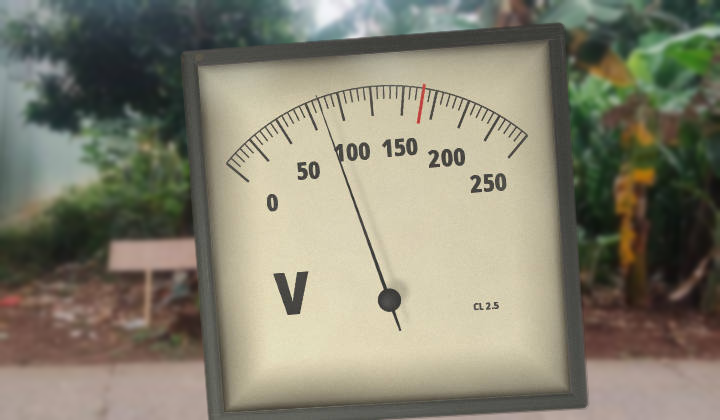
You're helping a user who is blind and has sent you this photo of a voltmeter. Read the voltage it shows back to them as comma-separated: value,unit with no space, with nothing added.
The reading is 85,V
